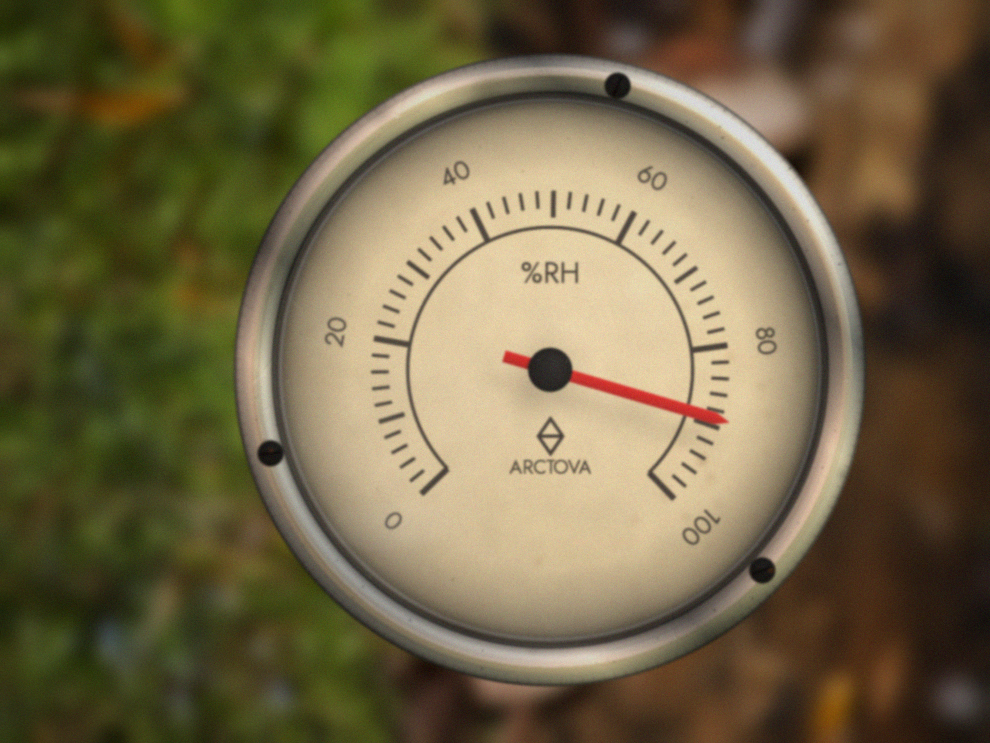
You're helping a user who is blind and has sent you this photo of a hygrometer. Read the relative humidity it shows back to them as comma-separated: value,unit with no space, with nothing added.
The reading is 89,%
